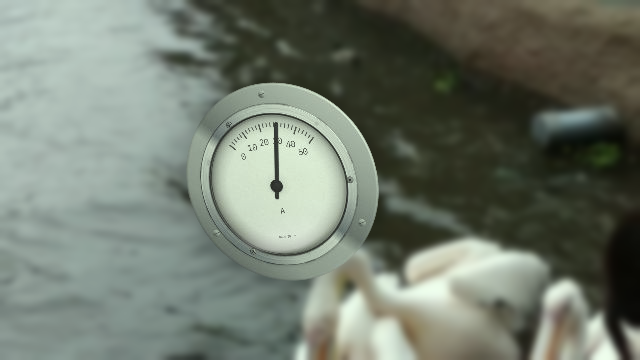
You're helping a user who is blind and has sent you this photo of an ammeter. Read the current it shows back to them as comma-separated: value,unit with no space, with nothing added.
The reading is 30,A
